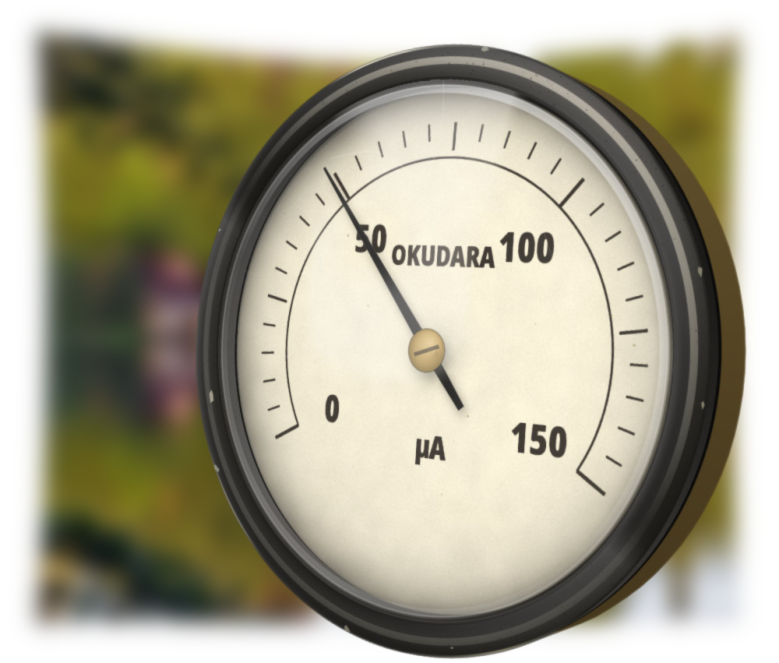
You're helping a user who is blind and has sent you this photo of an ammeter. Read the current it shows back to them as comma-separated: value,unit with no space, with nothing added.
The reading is 50,µA
